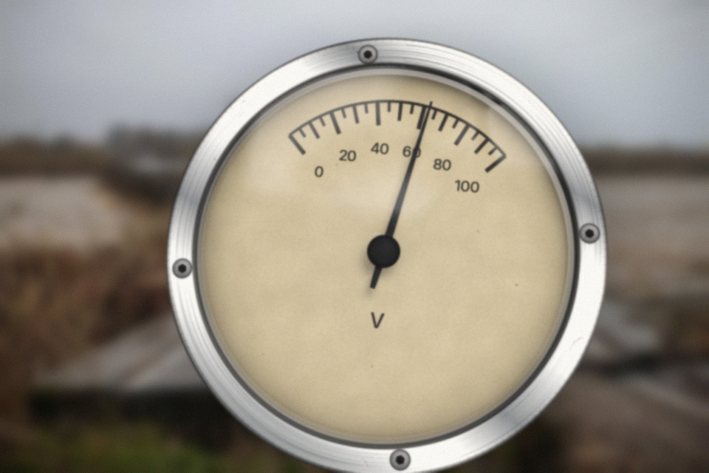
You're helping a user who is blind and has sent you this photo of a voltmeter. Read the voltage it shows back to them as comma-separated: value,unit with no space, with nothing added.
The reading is 62.5,V
